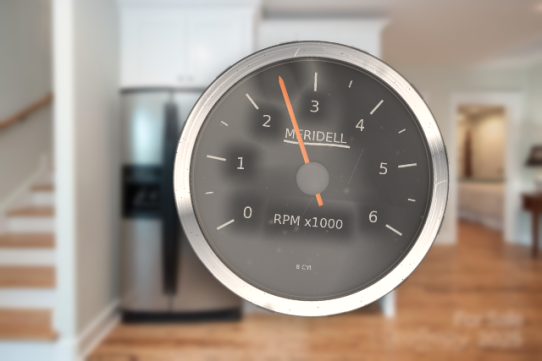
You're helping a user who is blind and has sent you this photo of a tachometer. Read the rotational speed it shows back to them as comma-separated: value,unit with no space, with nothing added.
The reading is 2500,rpm
